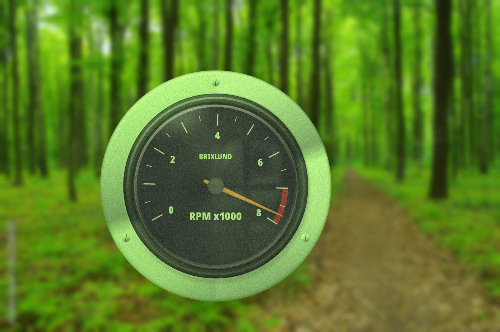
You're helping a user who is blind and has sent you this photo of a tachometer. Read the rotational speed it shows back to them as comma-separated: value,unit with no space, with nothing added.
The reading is 7750,rpm
